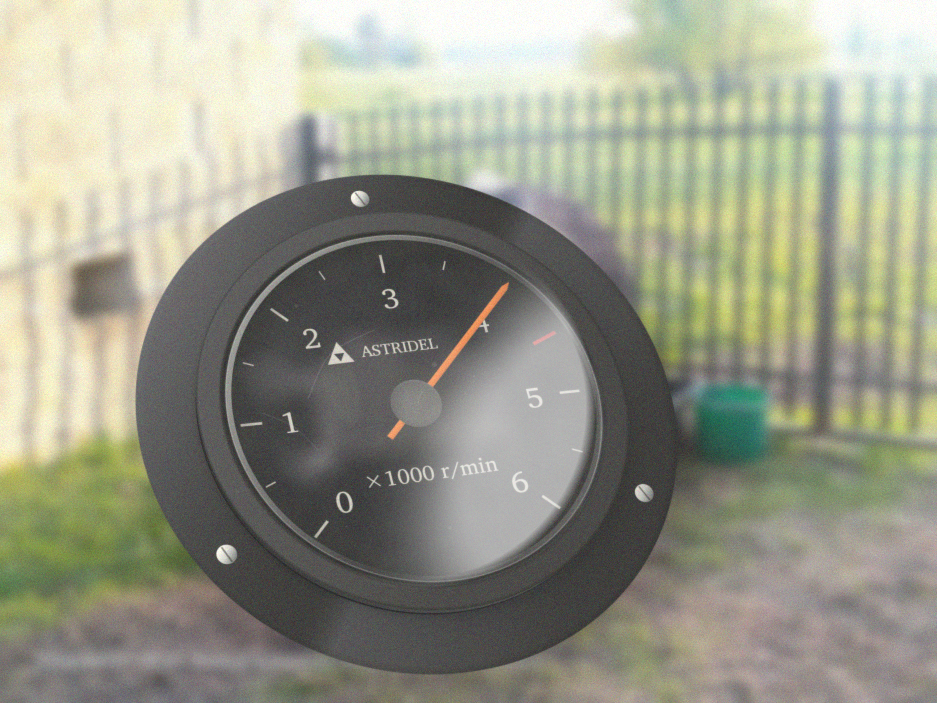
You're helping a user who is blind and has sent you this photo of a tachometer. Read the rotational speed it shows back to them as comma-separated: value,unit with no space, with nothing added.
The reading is 4000,rpm
